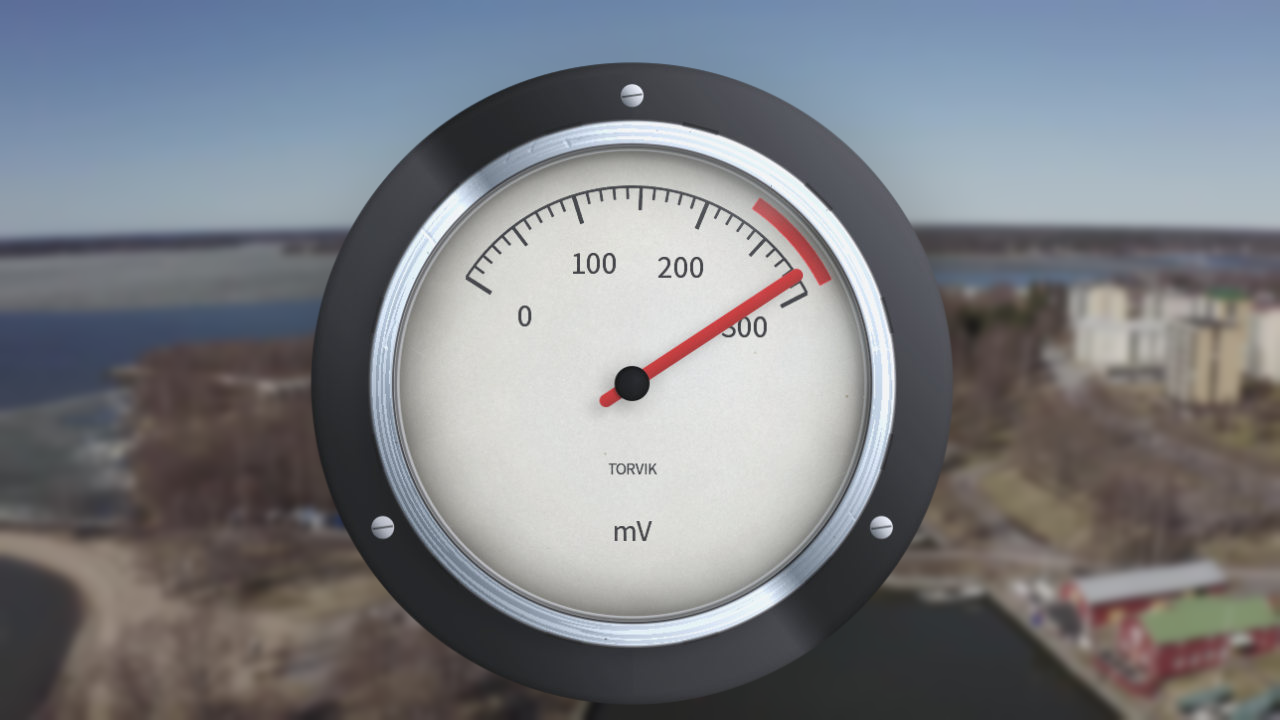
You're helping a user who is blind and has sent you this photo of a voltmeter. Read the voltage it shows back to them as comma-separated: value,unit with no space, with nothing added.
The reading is 285,mV
